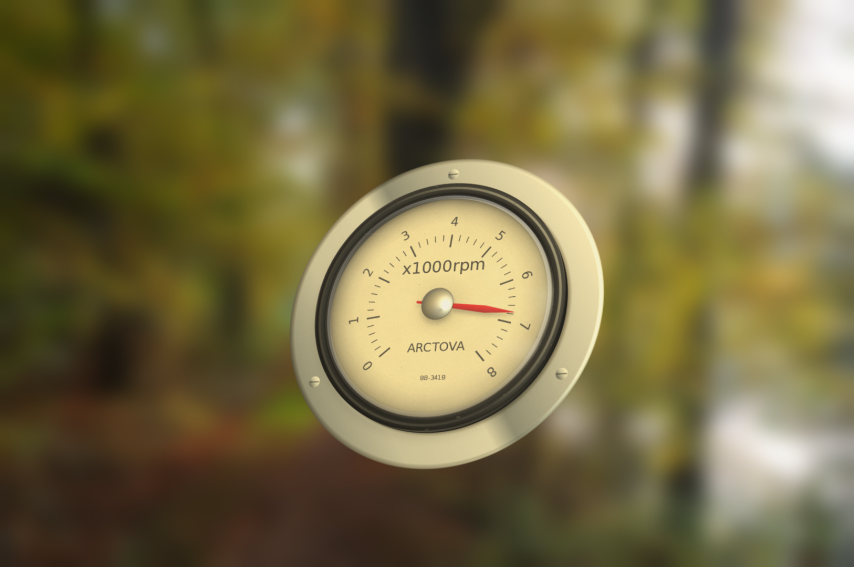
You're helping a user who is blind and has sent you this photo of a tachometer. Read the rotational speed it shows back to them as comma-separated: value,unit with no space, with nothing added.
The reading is 6800,rpm
